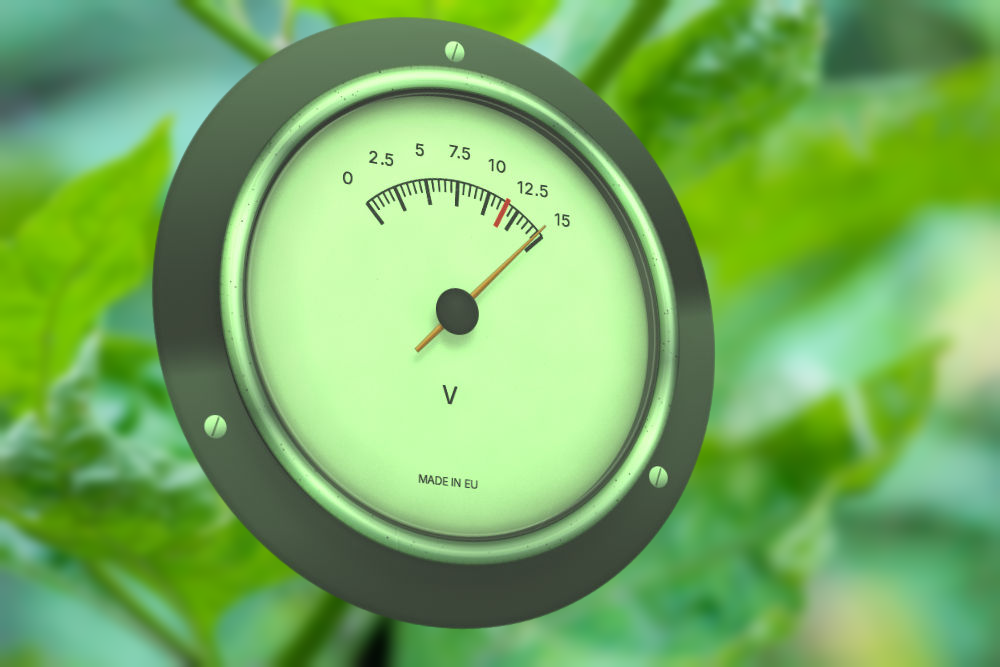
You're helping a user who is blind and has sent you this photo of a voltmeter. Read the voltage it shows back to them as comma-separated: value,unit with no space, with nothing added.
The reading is 14.5,V
